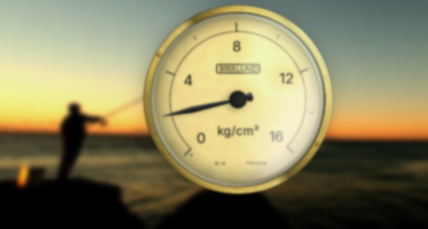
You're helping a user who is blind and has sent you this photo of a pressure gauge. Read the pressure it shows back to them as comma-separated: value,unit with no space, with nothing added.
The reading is 2,kg/cm²
